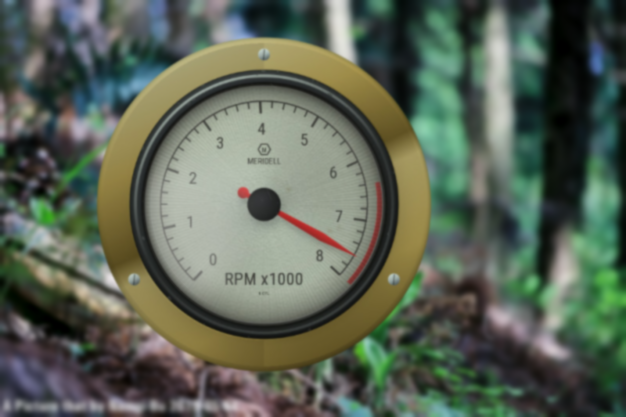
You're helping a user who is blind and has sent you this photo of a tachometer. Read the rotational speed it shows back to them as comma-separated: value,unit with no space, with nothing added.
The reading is 7600,rpm
